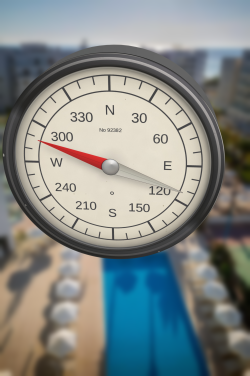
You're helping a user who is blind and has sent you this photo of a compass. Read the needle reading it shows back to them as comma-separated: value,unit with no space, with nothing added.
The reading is 290,°
